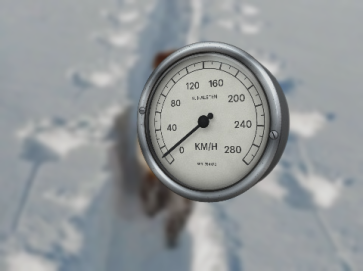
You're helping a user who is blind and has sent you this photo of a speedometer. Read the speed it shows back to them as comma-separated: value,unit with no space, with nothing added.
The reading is 10,km/h
